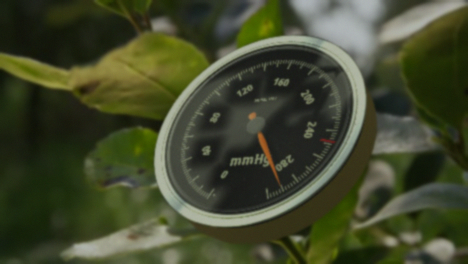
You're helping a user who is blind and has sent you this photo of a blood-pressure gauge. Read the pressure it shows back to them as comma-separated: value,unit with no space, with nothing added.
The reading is 290,mmHg
